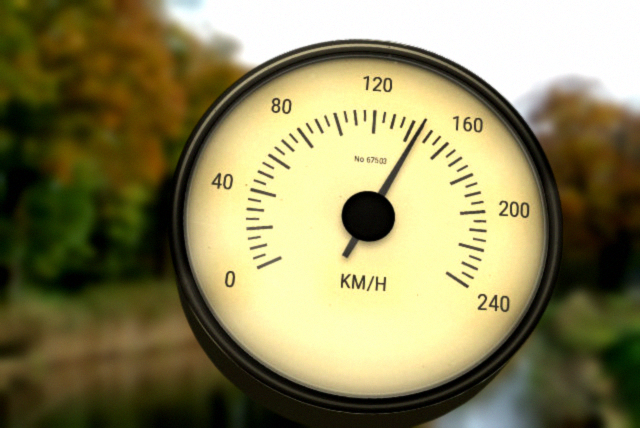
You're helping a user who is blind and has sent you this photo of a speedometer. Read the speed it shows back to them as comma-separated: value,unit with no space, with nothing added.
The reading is 145,km/h
